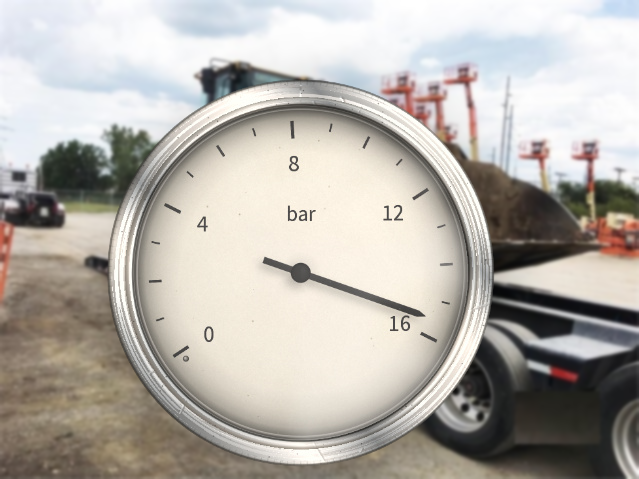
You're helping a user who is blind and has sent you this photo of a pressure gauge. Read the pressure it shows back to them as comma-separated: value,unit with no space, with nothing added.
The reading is 15.5,bar
